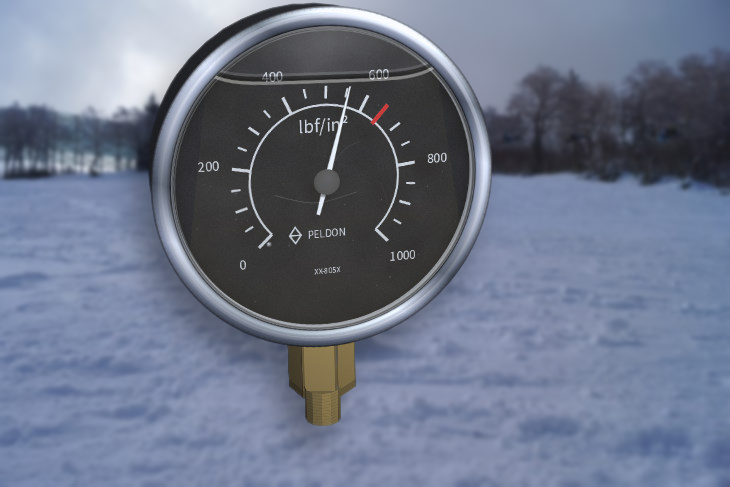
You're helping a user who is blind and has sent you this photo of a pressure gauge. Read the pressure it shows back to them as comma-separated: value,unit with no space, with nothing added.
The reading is 550,psi
